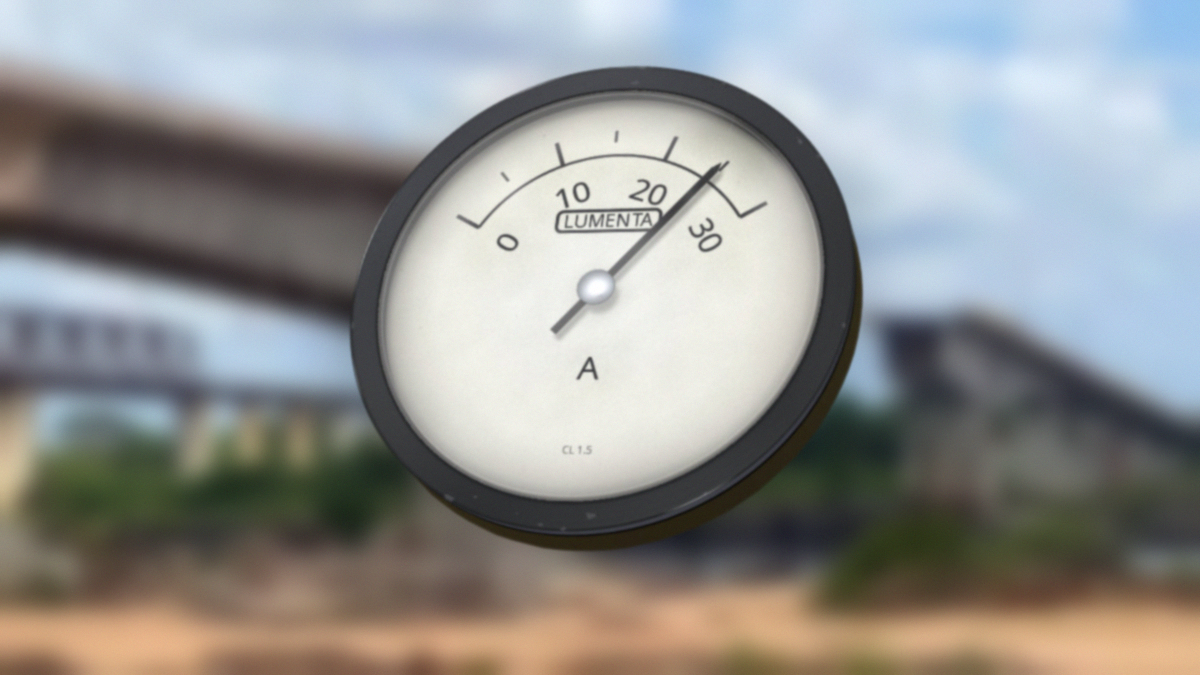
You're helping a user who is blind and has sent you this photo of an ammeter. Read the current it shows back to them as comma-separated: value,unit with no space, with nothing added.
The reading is 25,A
